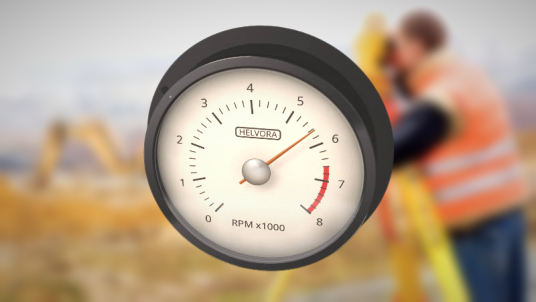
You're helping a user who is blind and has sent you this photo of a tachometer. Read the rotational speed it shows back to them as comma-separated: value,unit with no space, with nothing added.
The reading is 5600,rpm
